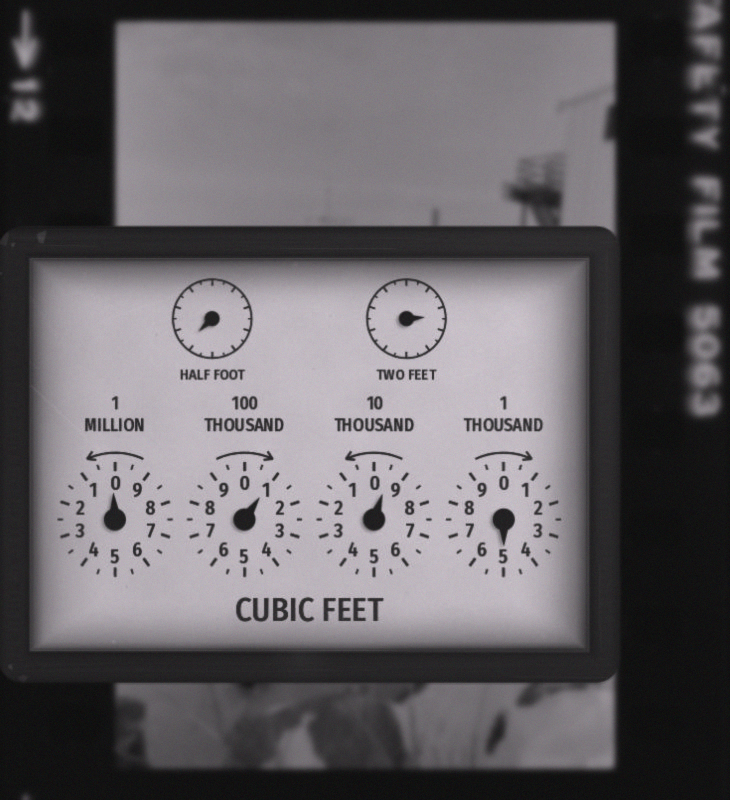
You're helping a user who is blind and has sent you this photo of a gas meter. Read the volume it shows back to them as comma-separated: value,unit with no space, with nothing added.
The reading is 9500,ft³
